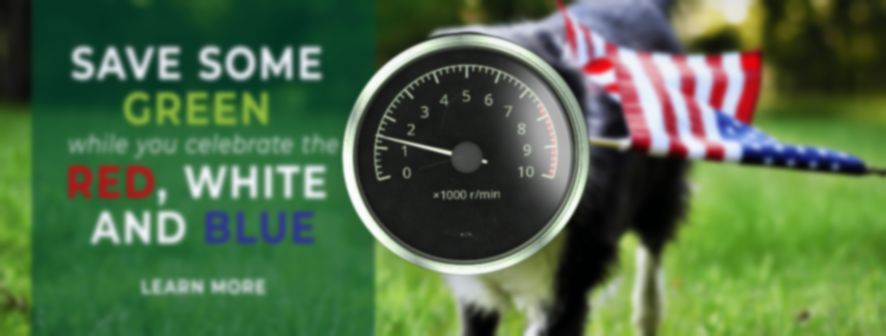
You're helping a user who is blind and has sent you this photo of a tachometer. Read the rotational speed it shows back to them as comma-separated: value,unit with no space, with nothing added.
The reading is 1400,rpm
